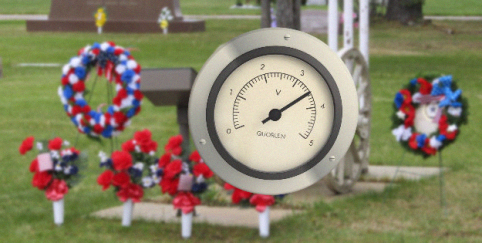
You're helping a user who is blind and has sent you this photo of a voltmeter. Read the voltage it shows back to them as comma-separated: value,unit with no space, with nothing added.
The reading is 3.5,V
